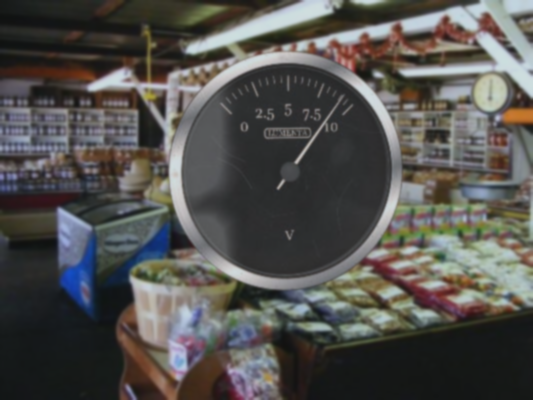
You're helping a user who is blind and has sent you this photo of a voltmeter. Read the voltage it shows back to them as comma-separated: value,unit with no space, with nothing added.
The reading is 9,V
